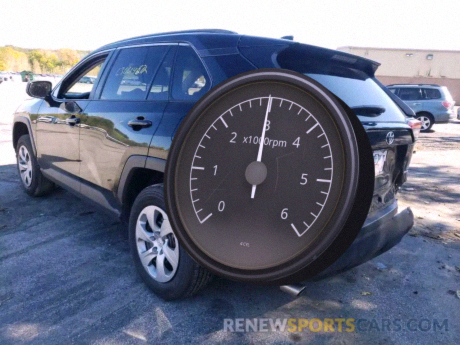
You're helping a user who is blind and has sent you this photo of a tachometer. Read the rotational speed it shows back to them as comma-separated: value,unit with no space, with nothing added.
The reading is 3000,rpm
